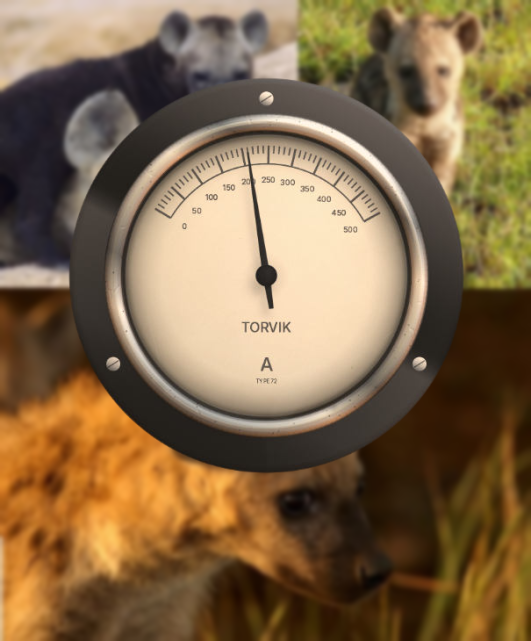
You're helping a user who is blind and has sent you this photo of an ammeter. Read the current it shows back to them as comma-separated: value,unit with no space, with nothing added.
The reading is 210,A
